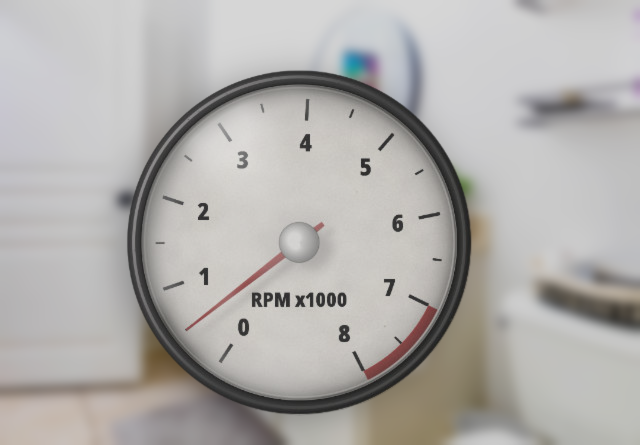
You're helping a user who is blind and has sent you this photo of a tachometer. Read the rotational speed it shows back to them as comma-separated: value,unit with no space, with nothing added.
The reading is 500,rpm
